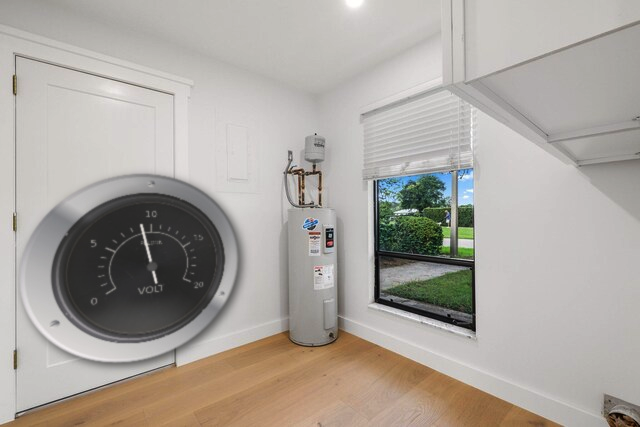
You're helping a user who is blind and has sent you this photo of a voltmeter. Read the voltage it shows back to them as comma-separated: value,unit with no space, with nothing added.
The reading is 9,V
